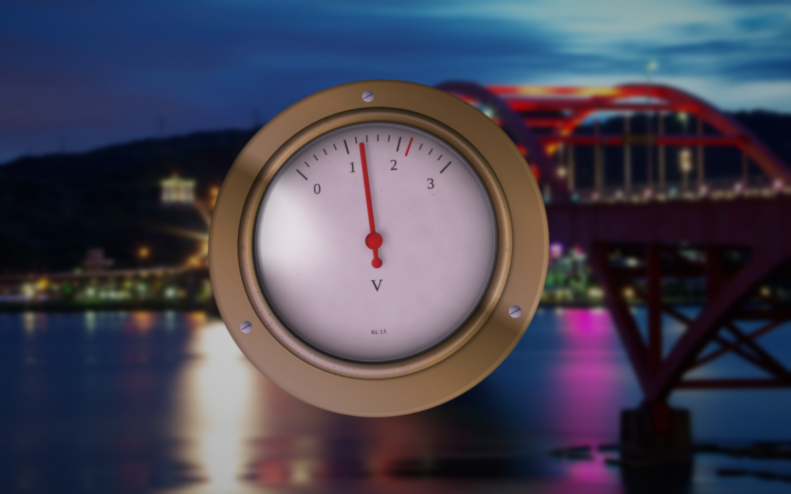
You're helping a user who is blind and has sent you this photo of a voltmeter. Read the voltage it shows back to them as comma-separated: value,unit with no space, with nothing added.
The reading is 1.3,V
